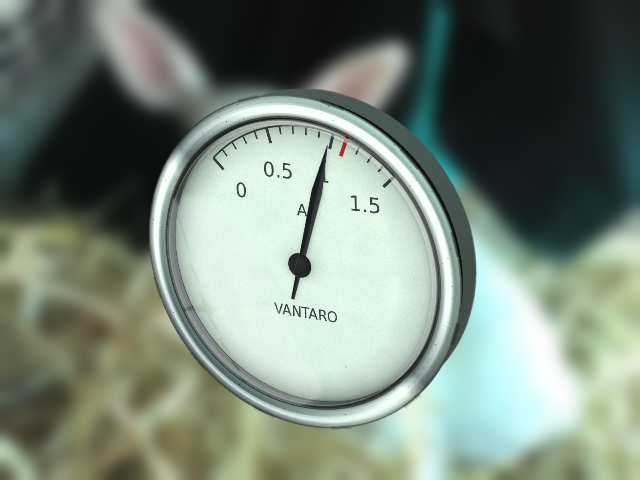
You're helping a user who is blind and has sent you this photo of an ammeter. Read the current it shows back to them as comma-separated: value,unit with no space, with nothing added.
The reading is 1,A
